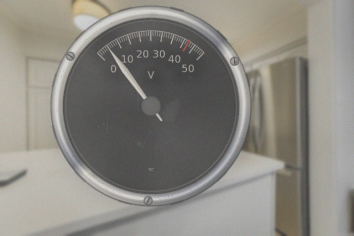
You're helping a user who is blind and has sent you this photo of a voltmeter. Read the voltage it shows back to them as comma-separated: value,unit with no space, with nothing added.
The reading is 5,V
